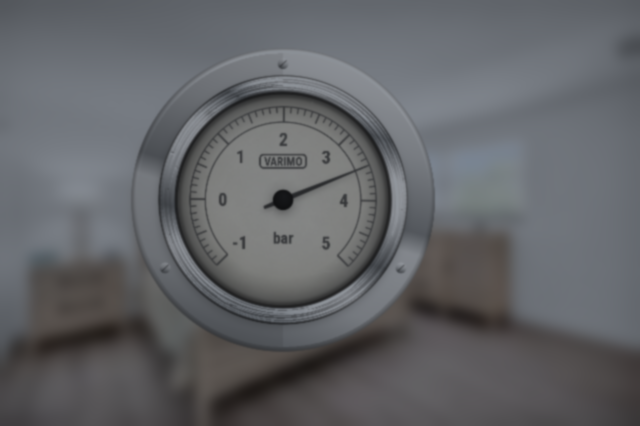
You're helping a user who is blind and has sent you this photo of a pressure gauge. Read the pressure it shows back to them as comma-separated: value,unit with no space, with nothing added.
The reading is 3.5,bar
